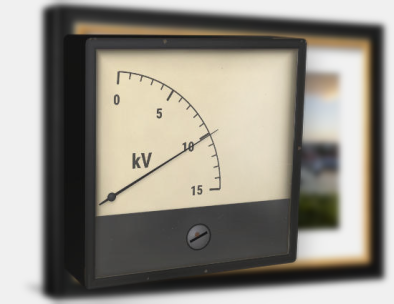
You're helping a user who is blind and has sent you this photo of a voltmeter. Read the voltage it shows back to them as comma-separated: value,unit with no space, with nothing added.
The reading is 10,kV
